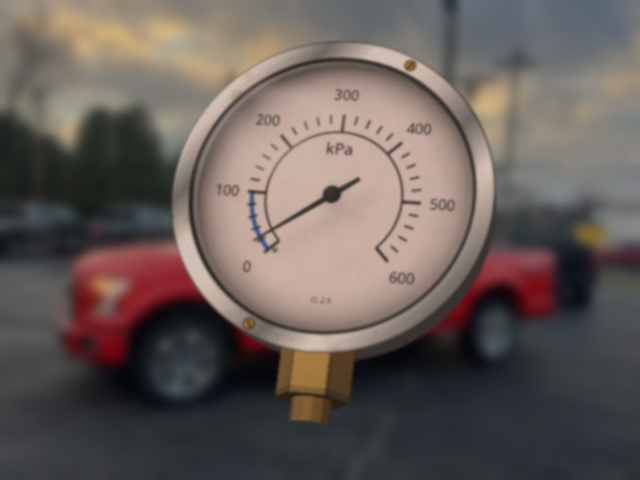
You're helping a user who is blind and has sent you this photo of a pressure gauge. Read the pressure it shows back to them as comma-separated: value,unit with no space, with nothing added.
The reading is 20,kPa
